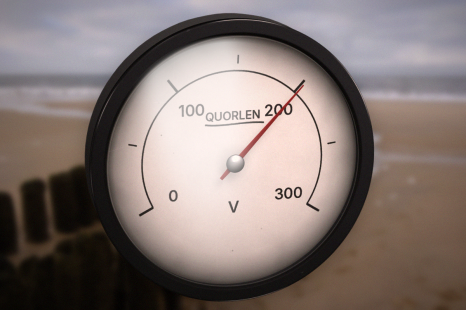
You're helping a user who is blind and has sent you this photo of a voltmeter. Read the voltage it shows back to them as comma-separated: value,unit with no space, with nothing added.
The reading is 200,V
